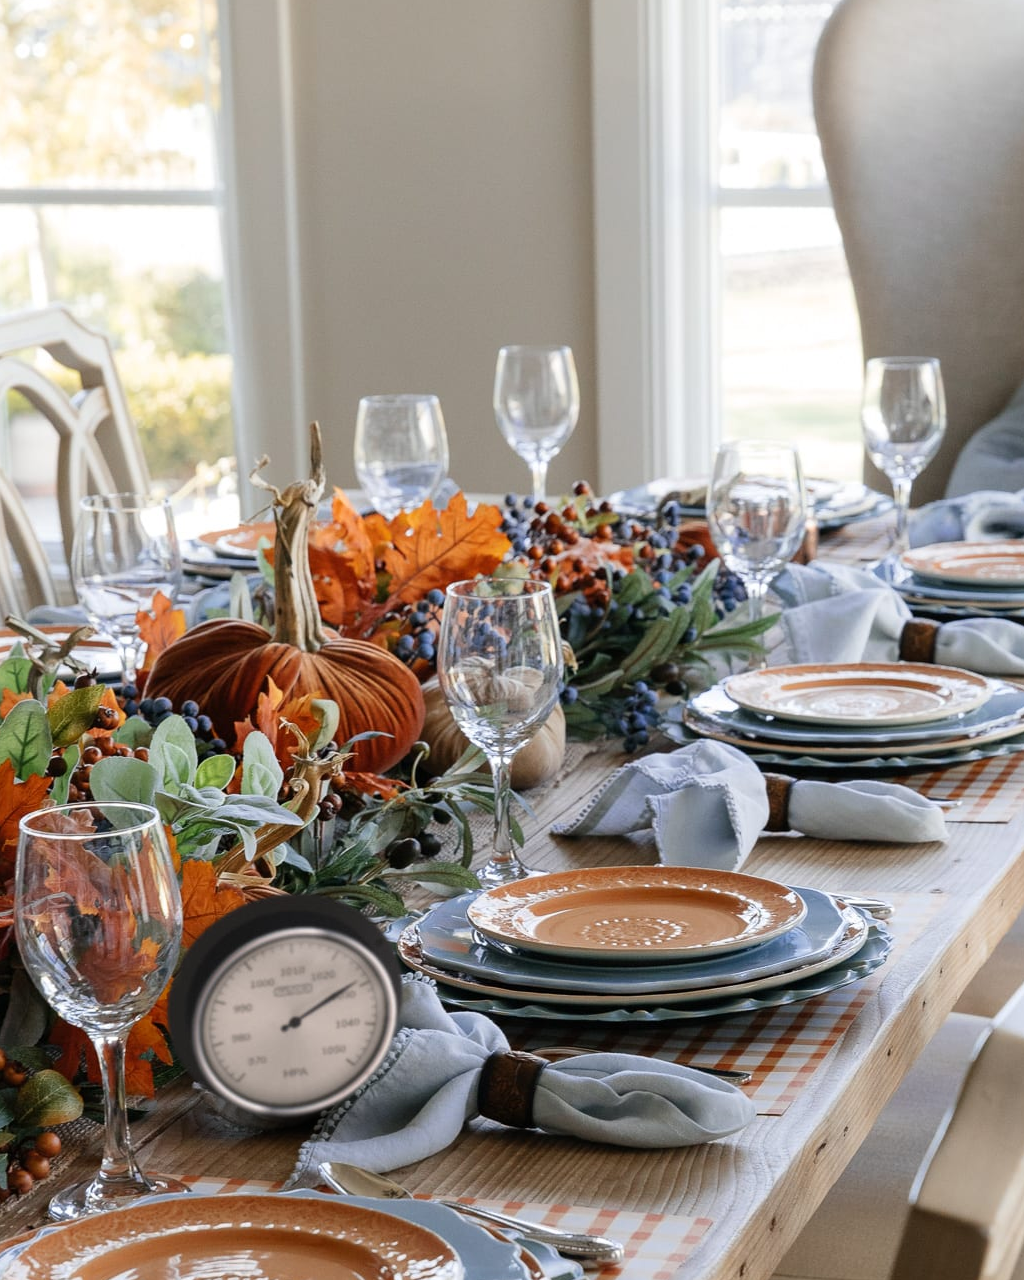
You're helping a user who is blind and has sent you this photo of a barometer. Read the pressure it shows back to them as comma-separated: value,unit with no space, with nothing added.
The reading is 1028,hPa
